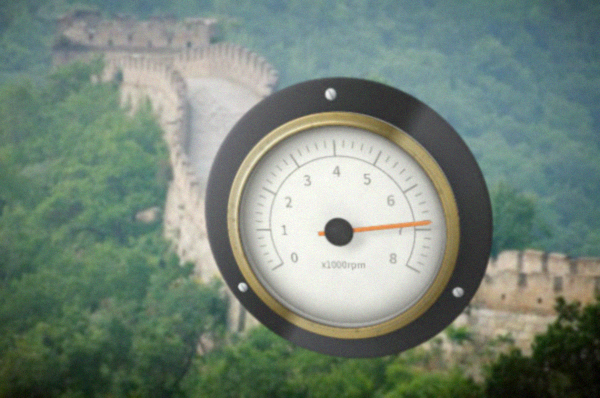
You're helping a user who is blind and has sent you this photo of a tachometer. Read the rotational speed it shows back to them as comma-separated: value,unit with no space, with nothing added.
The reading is 6800,rpm
